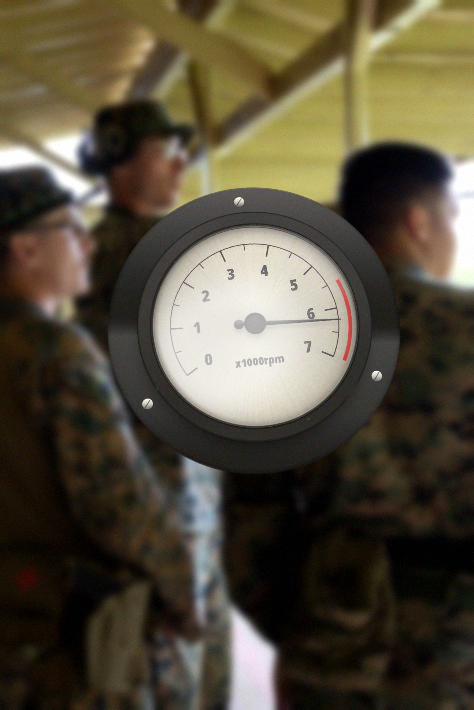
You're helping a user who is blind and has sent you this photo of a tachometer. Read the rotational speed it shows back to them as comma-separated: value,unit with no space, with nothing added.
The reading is 6250,rpm
